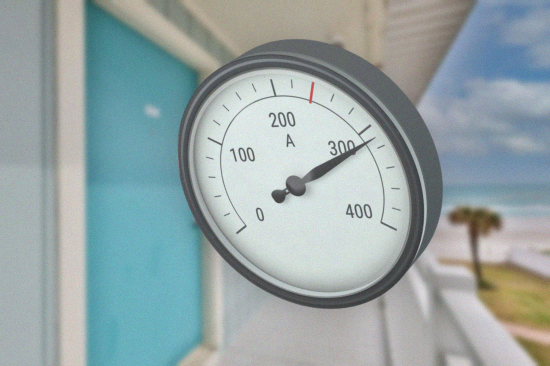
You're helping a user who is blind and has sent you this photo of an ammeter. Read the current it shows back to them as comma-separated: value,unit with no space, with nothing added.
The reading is 310,A
